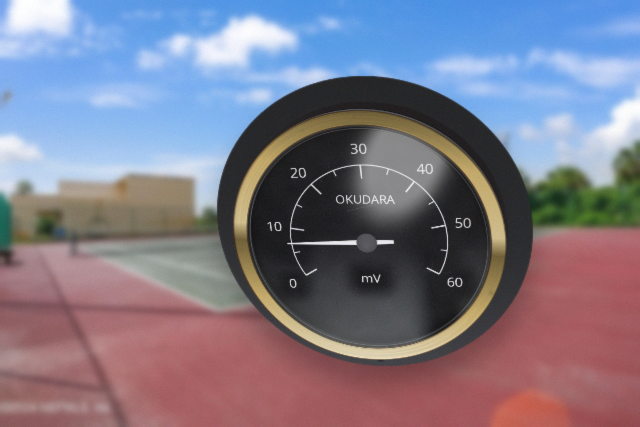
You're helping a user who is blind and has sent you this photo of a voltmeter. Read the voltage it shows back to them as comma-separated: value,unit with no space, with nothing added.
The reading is 7.5,mV
